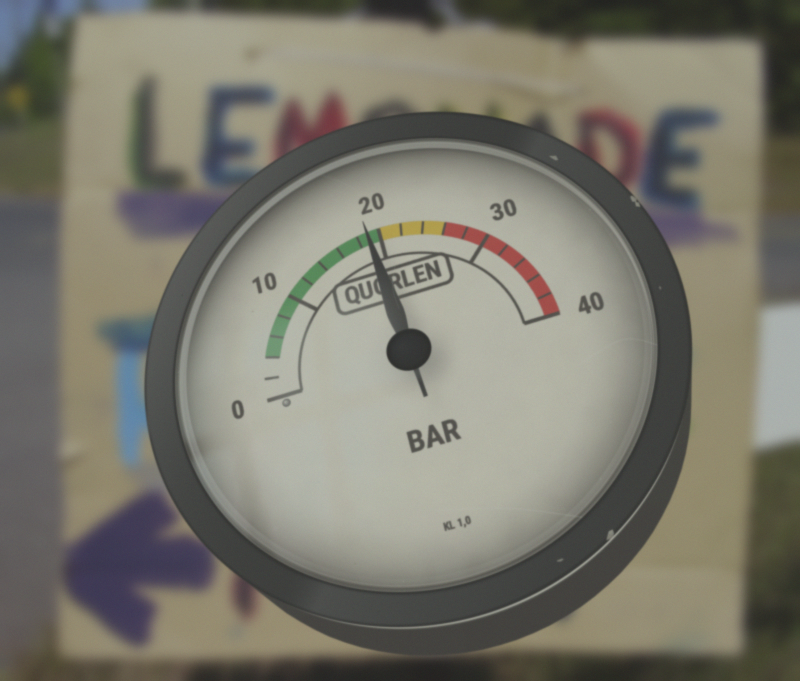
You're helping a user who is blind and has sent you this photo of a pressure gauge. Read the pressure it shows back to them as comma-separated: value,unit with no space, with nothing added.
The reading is 19,bar
